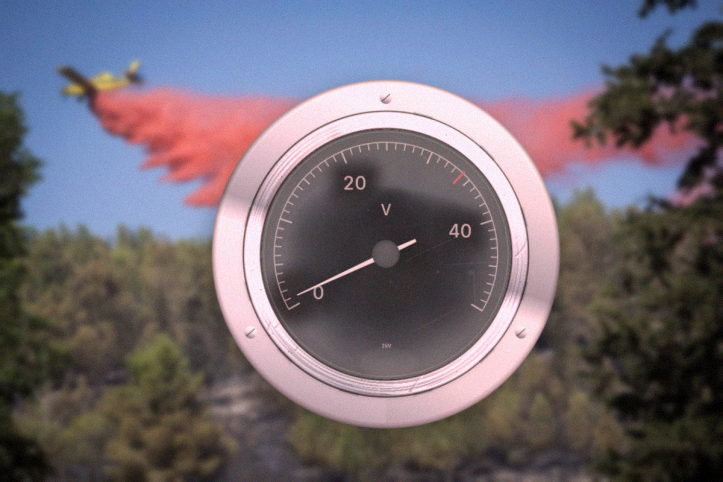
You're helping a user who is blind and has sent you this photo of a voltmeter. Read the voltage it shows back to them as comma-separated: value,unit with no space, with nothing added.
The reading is 1,V
